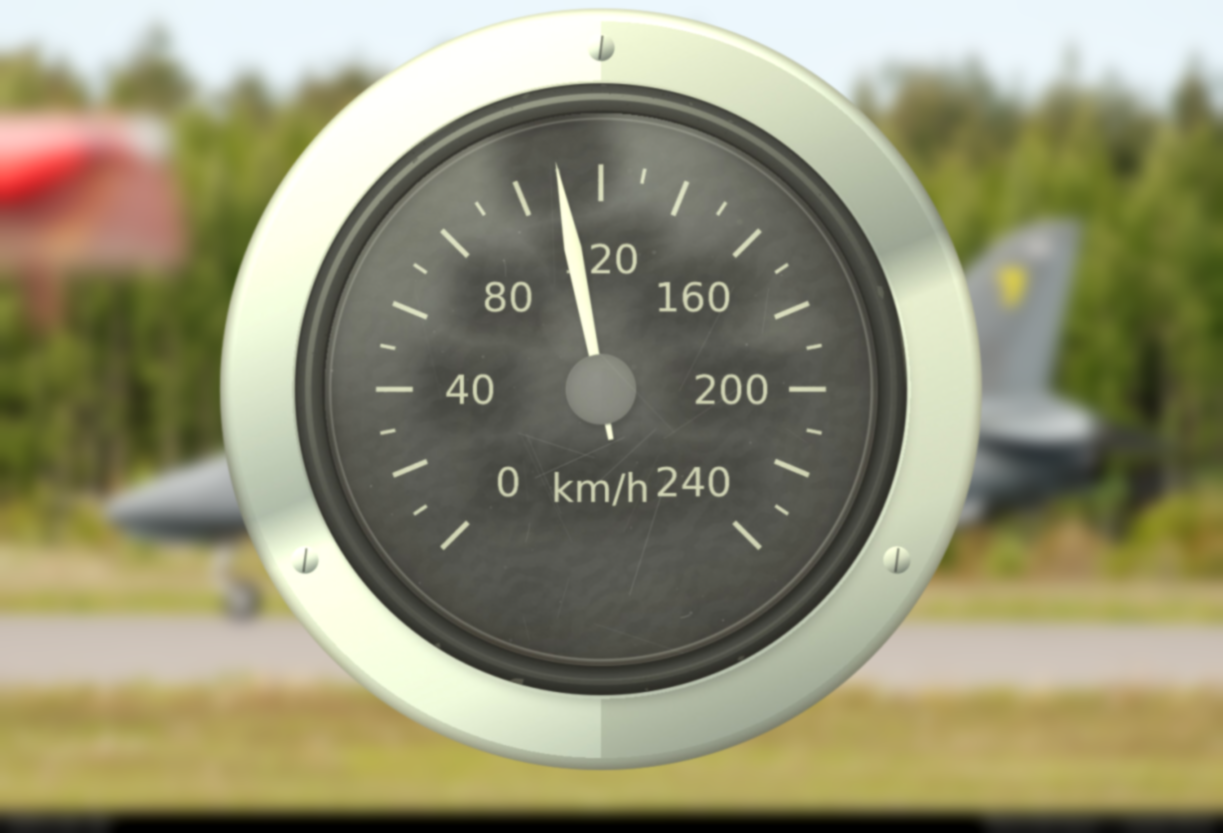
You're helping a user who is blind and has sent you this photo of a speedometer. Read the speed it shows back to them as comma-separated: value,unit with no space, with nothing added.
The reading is 110,km/h
